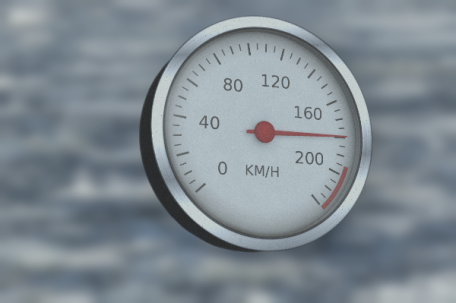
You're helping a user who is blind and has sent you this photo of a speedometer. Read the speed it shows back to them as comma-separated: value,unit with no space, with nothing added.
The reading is 180,km/h
